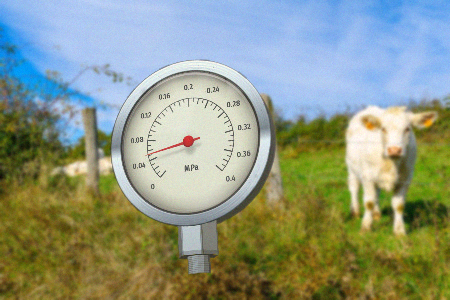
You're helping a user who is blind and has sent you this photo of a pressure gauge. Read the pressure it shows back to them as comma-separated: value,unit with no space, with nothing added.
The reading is 0.05,MPa
